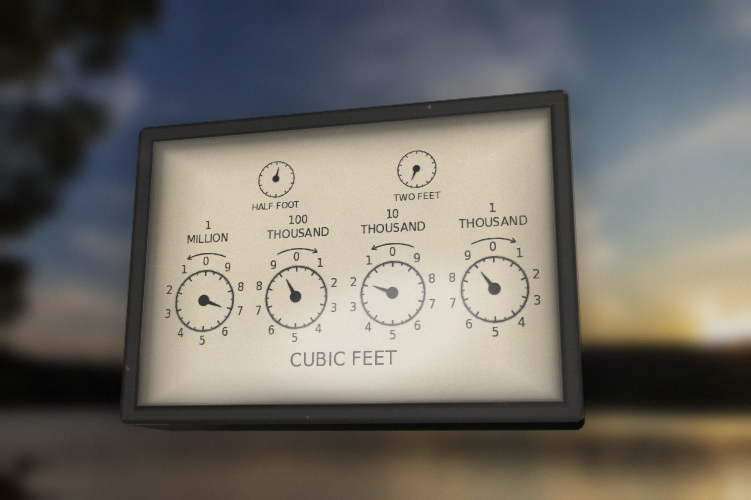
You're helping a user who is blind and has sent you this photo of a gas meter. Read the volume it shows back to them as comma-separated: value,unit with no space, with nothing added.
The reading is 691900,ft³
